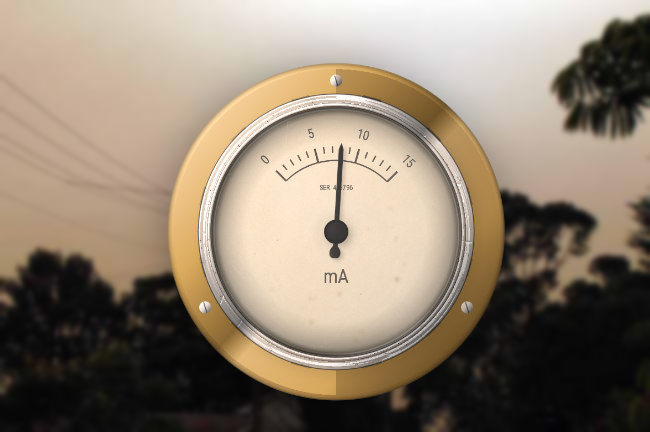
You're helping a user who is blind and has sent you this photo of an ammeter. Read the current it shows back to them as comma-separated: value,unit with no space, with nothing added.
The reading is 8,mA
